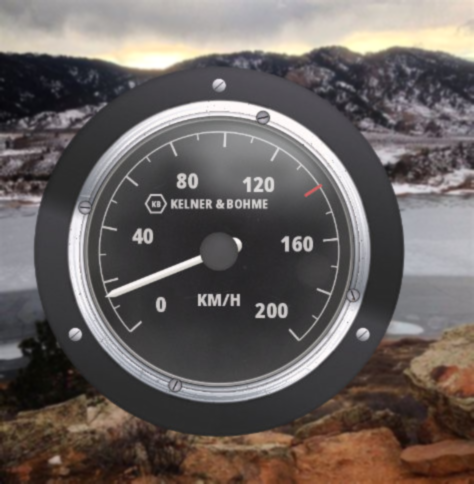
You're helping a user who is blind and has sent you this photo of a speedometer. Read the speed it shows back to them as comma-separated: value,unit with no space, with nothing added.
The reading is 15,km/h
